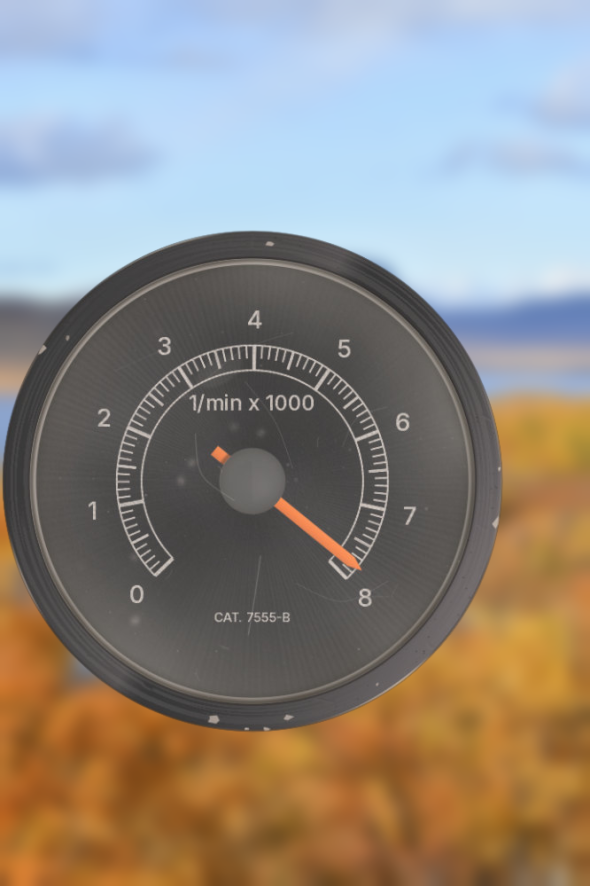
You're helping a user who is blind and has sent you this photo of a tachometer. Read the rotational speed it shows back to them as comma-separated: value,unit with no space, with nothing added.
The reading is 7800,rpm
